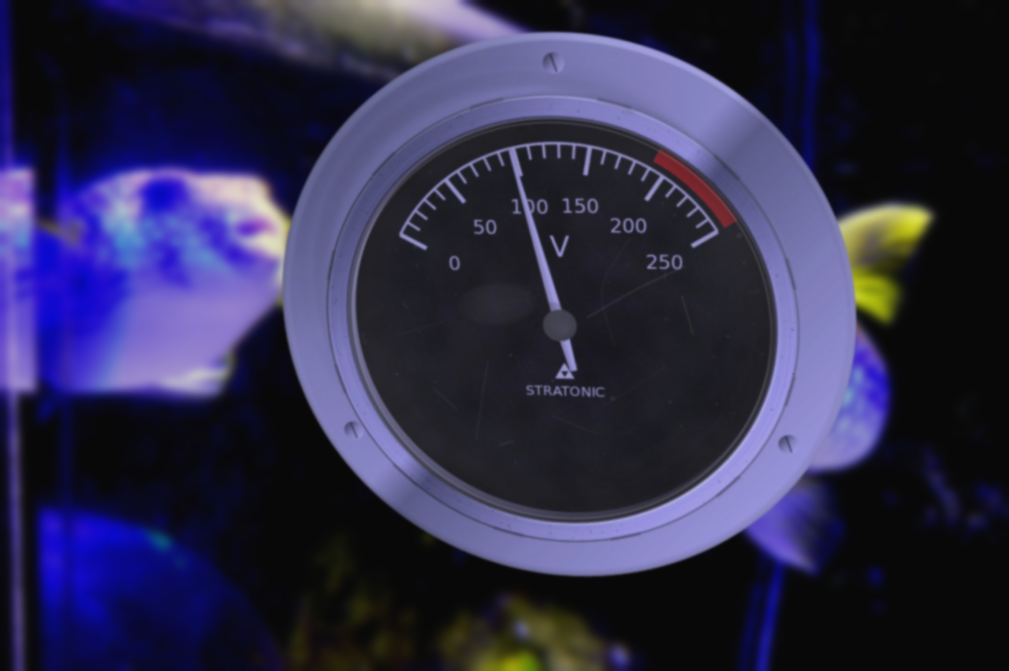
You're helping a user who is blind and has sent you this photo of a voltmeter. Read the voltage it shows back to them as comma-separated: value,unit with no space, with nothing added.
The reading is 100,V
